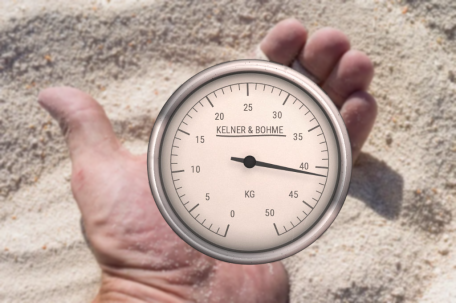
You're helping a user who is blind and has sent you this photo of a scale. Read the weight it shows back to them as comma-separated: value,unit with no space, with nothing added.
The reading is 41,kg
